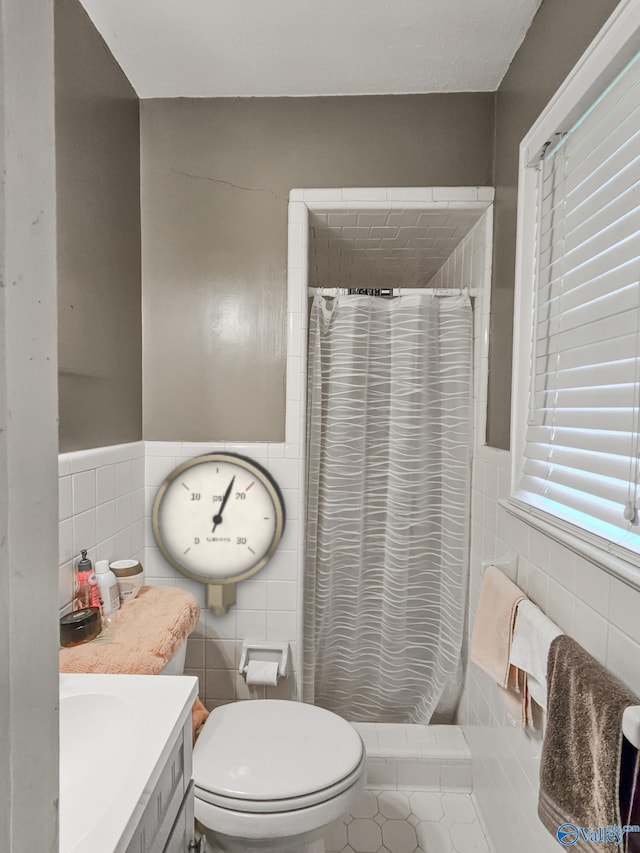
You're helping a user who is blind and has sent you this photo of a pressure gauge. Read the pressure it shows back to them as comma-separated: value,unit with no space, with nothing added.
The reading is 17.5,psi
